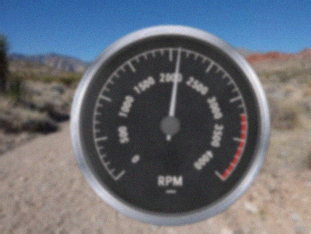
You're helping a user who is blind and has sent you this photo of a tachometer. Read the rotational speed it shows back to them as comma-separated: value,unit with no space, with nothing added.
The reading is 2100,rpm
